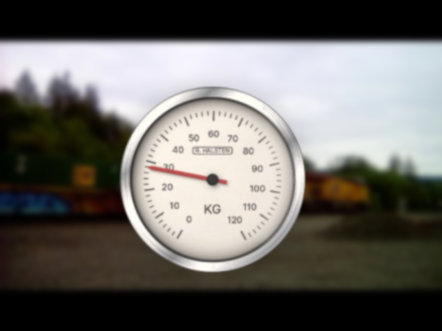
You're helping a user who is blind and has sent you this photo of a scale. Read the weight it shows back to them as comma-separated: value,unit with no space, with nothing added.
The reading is 28,kg
